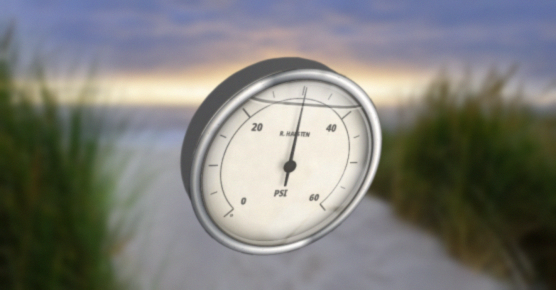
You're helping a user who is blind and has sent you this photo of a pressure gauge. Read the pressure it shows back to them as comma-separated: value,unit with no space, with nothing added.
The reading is 30,psi
